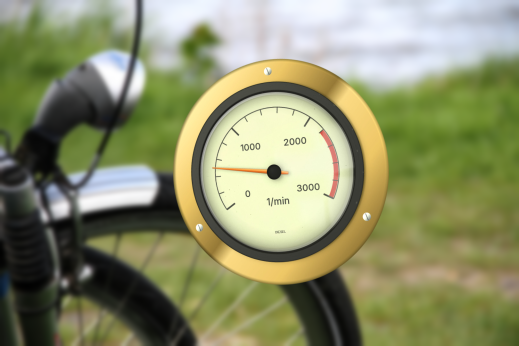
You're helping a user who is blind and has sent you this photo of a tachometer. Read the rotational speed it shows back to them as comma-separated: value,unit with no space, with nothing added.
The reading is 500,rpm
